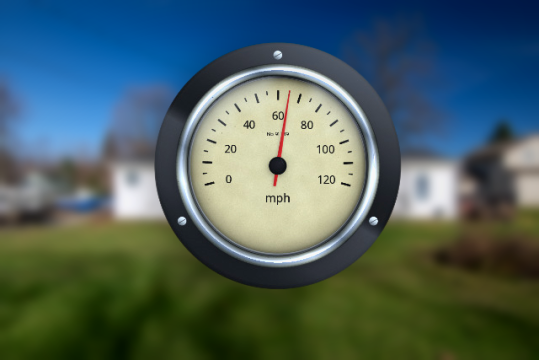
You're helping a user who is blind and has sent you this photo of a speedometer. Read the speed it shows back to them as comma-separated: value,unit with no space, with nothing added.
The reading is 65,mph
